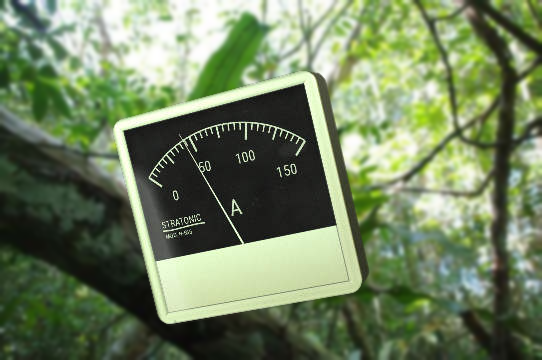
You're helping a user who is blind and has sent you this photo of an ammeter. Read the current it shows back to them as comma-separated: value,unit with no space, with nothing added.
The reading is 45,A
